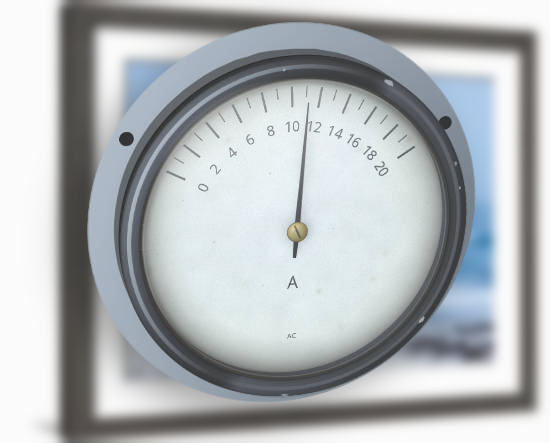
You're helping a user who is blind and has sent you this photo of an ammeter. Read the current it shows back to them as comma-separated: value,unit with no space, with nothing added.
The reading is 11,A
